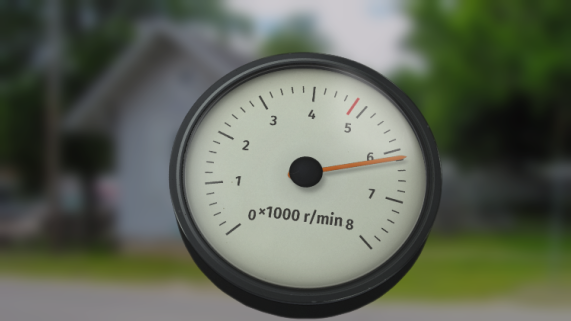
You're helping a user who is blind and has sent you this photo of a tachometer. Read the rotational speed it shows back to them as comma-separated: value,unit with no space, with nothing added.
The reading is 6200,rpm
